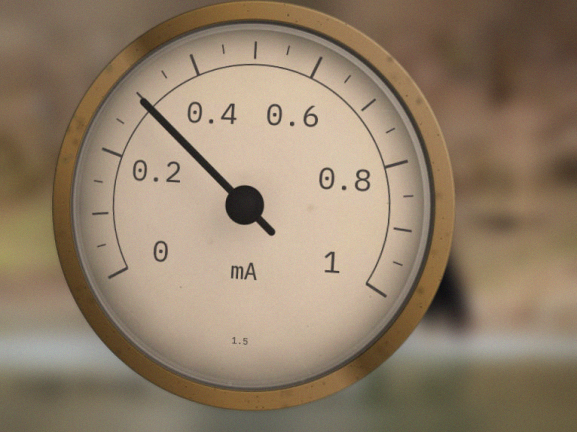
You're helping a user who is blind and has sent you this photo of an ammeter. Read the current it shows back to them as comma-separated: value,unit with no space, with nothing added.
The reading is 0.3,mA
